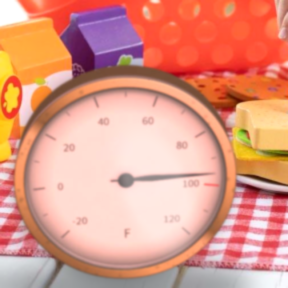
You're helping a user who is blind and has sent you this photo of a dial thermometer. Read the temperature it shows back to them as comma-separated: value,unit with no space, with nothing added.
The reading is 95,°F
